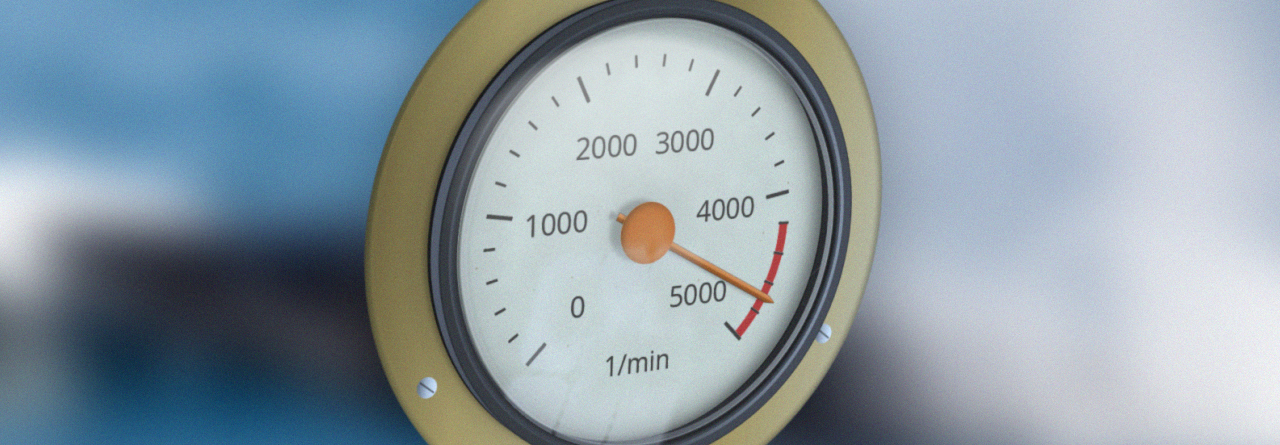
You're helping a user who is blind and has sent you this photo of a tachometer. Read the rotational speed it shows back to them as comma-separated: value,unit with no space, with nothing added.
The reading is 4700,rpm
